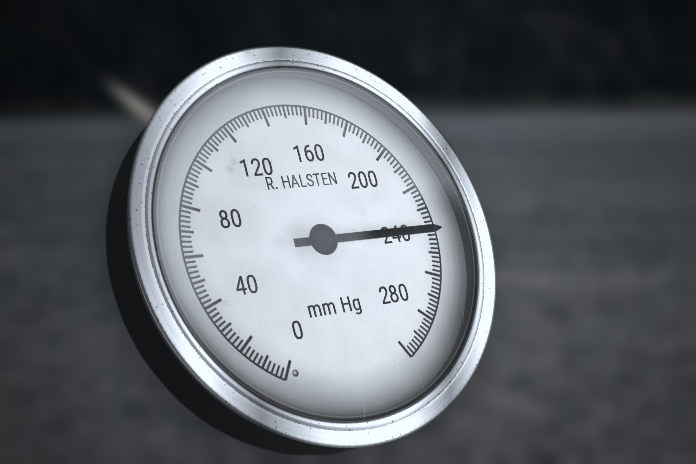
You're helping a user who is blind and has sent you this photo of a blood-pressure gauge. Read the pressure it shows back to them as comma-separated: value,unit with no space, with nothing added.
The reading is 240,mmHg
